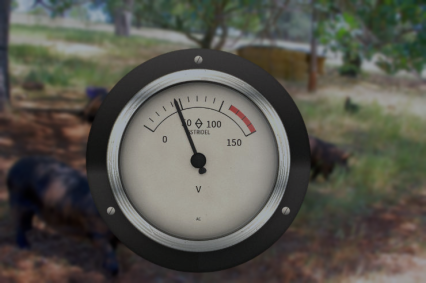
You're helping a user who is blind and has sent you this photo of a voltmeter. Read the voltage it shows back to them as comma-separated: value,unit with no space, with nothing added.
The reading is 45,V
